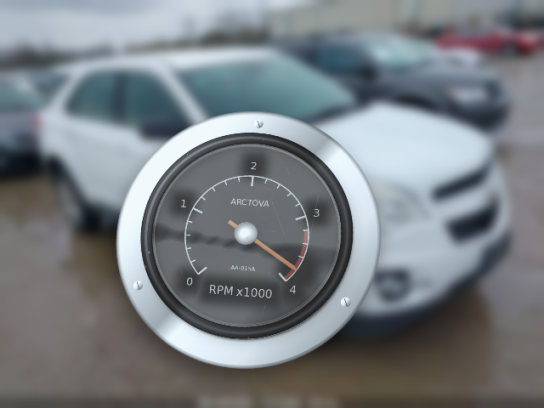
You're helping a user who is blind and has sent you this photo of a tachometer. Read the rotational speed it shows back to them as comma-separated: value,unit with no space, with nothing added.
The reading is 3800,rpm
